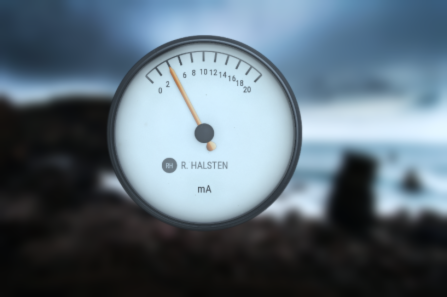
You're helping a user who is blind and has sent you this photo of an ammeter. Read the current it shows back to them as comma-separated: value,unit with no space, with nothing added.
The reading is 4,mA
